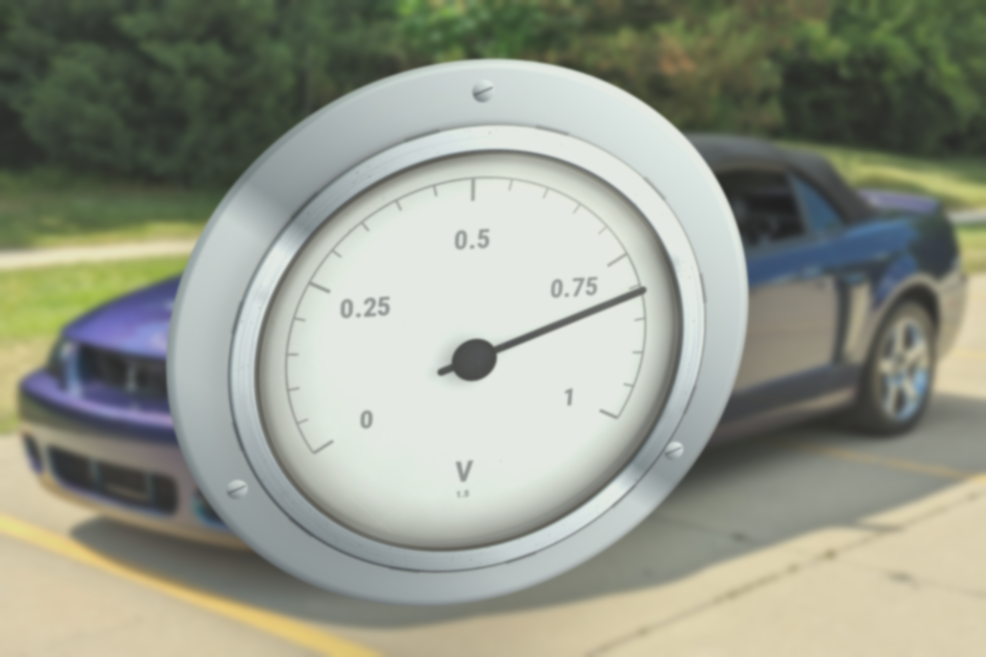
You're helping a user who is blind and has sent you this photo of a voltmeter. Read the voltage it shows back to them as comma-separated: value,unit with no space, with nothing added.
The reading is 0.8,V
